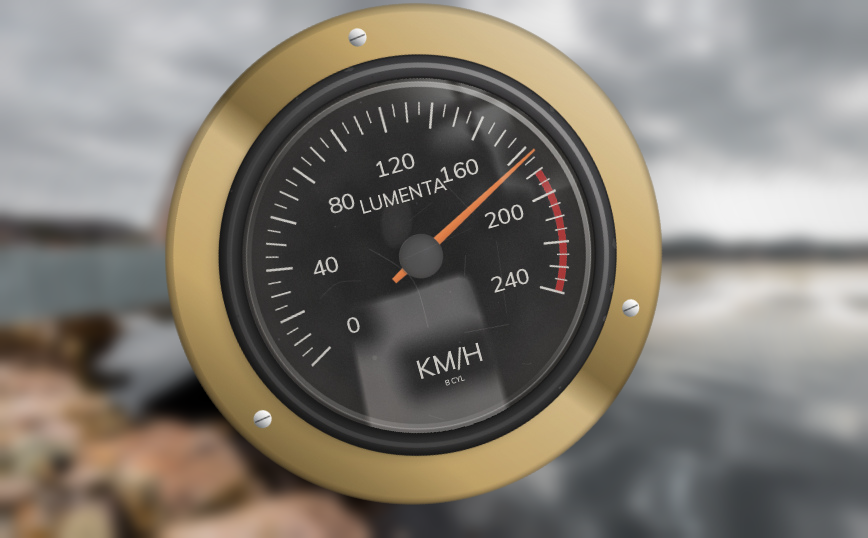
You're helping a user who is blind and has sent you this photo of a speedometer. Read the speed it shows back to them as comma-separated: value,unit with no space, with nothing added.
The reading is 182.5,km/h
